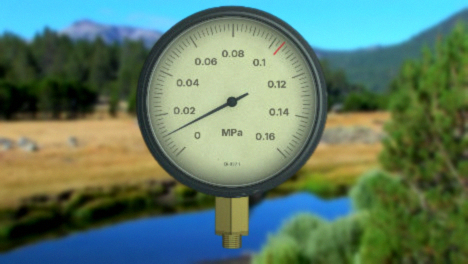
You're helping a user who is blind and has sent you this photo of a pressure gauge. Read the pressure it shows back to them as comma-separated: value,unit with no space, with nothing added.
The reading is 0.01,MPa
